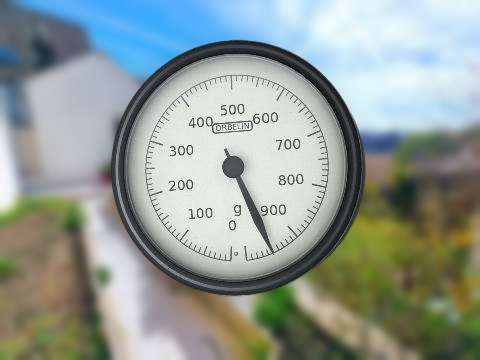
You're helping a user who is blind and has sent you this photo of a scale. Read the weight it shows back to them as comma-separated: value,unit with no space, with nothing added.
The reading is 950,g
